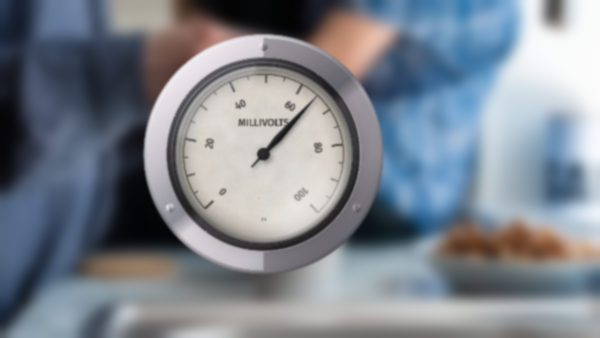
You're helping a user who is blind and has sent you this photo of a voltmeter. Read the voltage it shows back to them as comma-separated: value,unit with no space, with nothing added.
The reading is 65,mV
